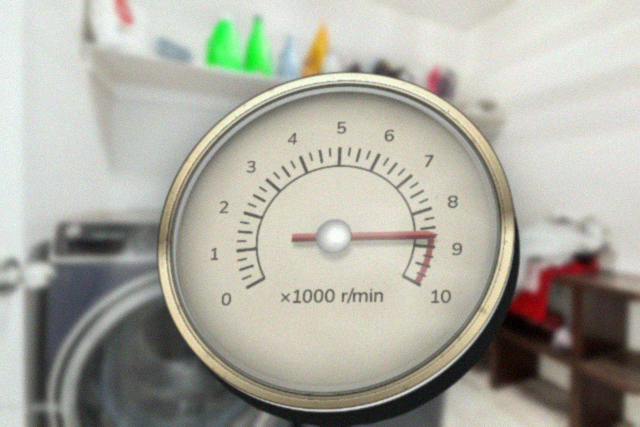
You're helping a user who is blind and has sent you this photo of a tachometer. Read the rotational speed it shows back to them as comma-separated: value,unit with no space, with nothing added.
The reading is 8750,rpm
